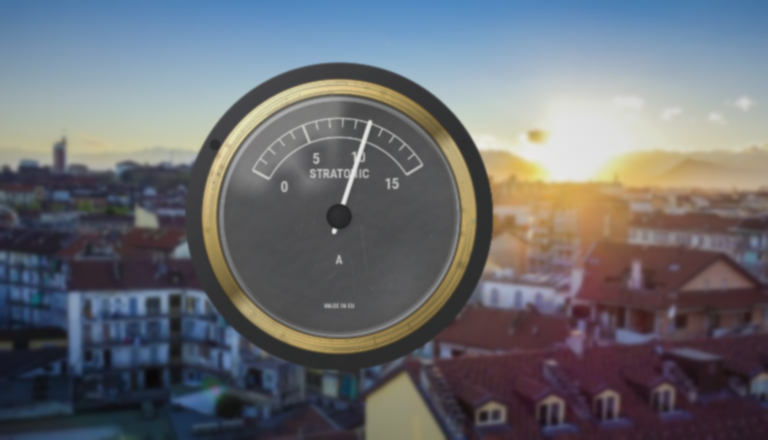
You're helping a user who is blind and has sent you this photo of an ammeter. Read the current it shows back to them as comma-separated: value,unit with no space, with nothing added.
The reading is 10,A
